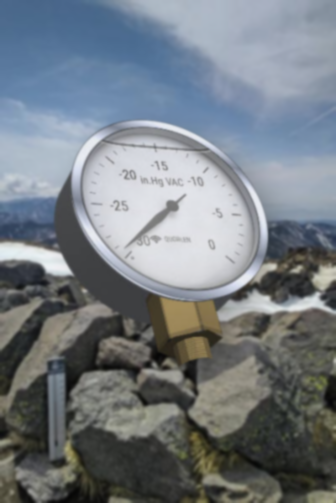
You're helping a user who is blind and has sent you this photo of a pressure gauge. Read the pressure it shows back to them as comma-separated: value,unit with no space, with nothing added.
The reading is -29.5,inHg
